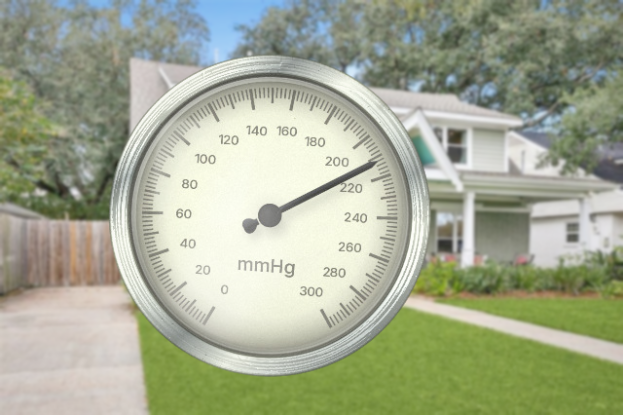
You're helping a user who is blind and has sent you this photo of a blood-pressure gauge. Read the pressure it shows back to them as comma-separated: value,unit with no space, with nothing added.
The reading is 212,mmHg
